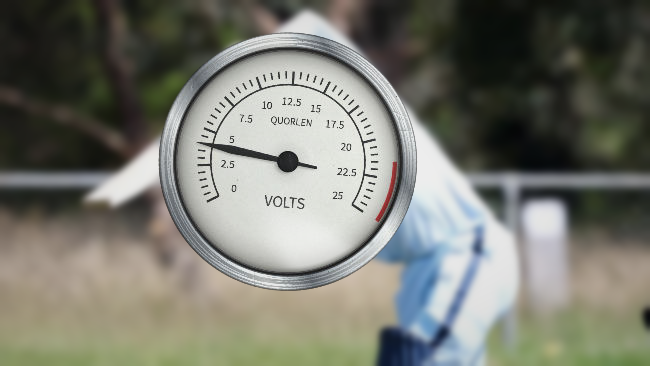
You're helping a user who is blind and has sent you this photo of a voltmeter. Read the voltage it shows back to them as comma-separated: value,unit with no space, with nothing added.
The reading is 4,V
